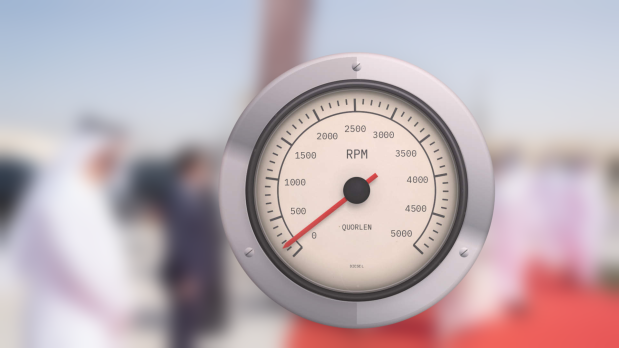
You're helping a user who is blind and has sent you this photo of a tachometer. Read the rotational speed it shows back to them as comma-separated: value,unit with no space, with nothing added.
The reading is 150,rpm
